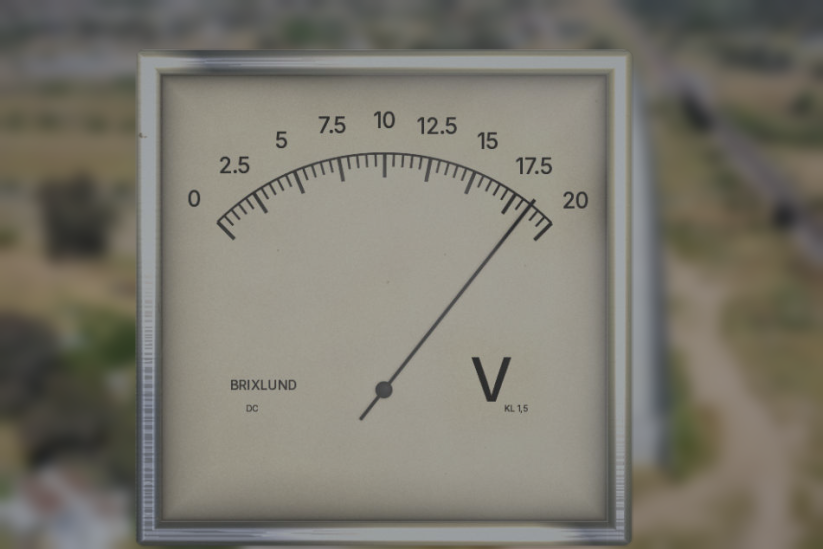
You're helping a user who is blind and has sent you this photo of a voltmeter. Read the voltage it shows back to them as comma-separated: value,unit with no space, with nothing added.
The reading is 18.5,V
